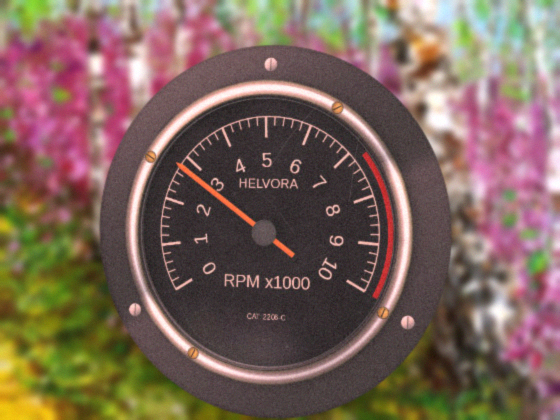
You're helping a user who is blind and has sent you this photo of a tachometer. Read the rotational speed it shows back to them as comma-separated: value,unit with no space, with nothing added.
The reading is 2800,rpm
